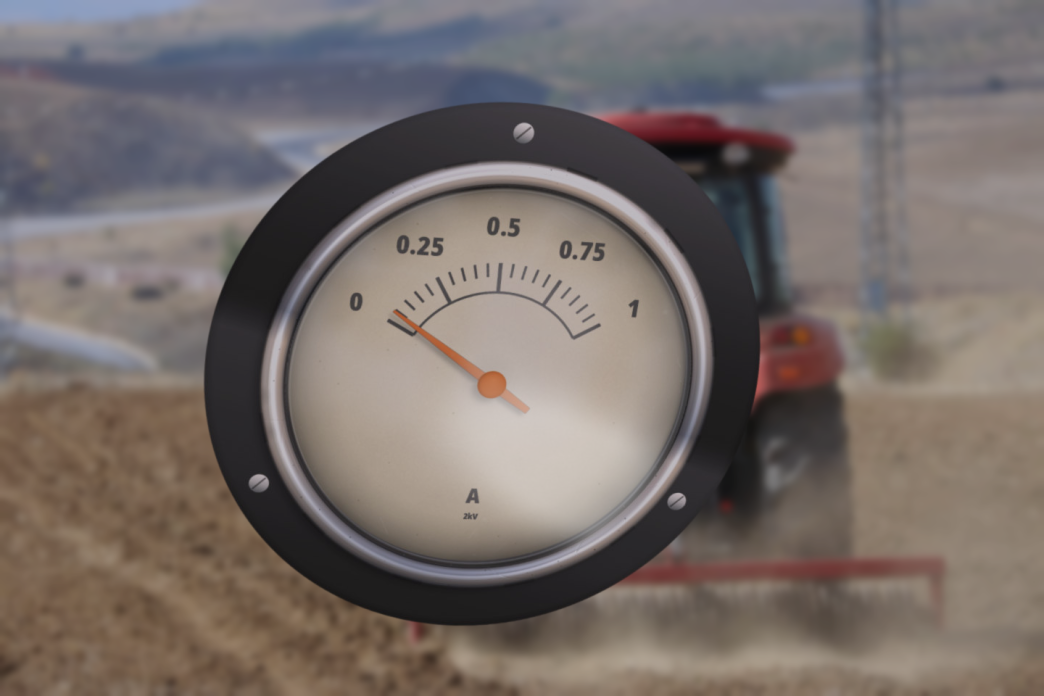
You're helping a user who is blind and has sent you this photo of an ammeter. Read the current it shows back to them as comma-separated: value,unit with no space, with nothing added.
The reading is 0.05,A
